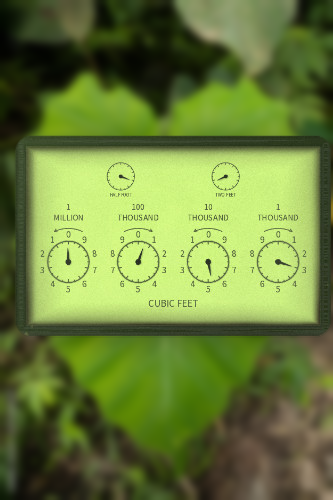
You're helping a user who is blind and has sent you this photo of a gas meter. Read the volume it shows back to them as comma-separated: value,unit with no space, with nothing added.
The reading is 5300,ft³
